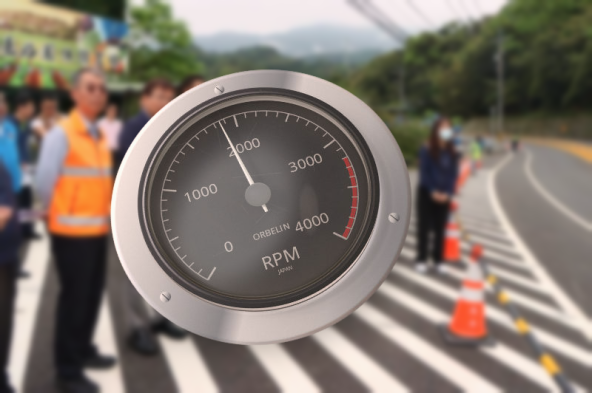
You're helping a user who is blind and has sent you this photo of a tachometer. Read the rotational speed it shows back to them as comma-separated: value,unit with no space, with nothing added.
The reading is 1850,rpm
